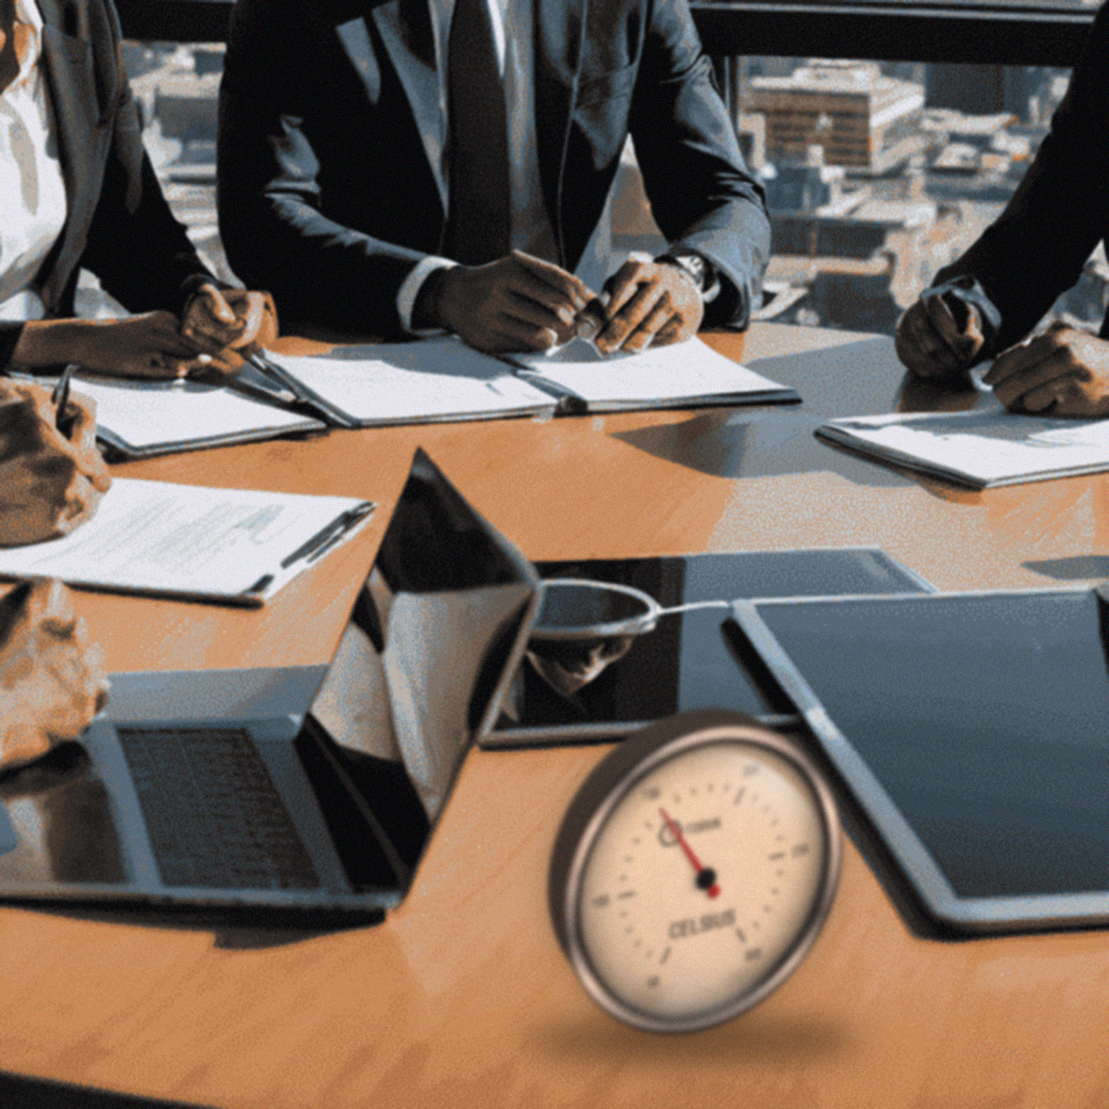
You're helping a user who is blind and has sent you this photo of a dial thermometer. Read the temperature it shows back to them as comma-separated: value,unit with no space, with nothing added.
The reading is 150,°C
